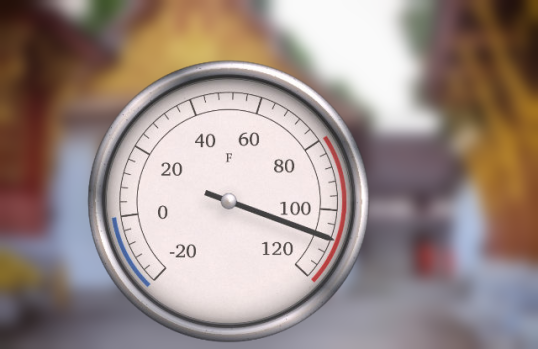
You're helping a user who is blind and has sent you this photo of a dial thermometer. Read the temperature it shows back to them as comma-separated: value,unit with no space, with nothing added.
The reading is 108,°F
